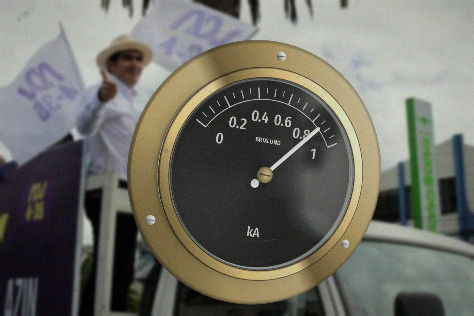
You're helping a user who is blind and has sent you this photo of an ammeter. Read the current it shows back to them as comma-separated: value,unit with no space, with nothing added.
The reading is 0.85,kA
